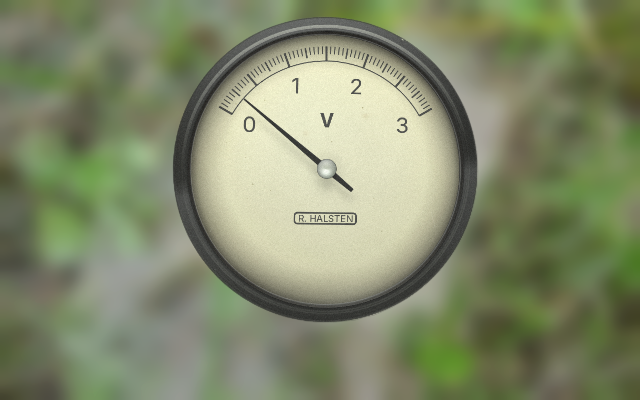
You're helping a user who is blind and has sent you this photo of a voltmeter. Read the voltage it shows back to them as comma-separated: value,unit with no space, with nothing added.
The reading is 0.25,V
